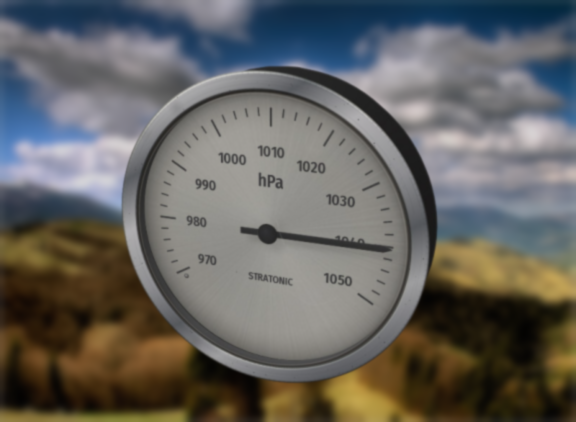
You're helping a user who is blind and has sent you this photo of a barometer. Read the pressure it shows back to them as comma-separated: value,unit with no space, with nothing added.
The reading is 1040,hPa
